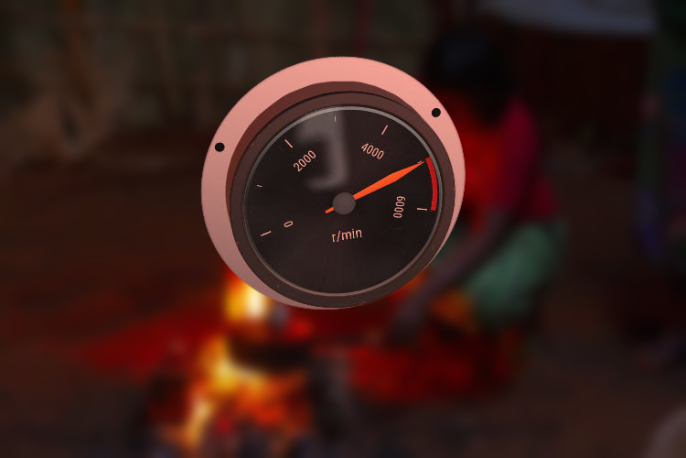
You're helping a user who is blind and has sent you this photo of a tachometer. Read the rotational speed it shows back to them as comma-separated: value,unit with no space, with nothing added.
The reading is 5000,rpm
